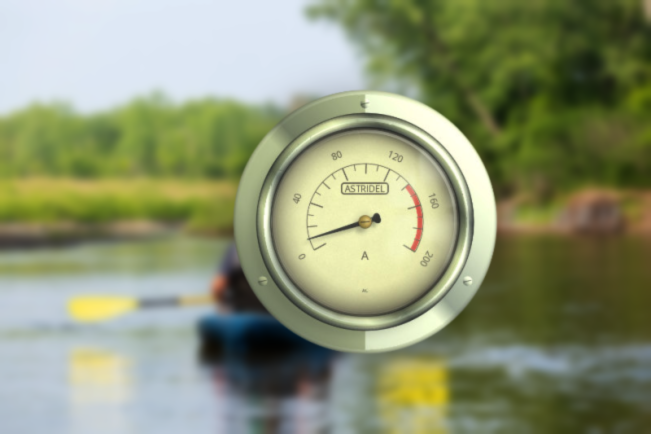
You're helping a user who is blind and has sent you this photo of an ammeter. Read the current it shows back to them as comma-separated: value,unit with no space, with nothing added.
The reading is 10,A
